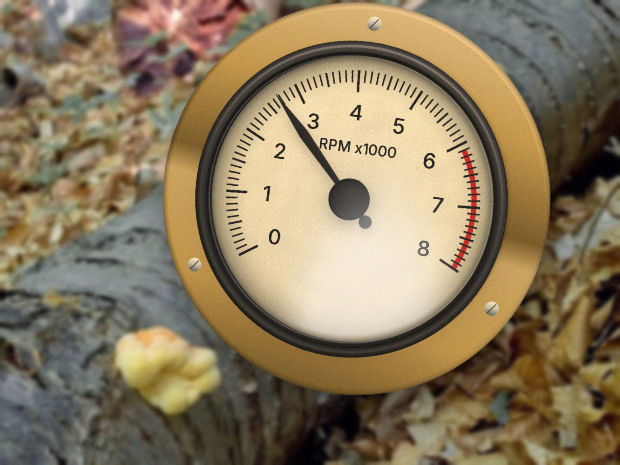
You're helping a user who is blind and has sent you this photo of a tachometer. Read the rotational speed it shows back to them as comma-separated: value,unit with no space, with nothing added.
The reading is 2700,rpm
